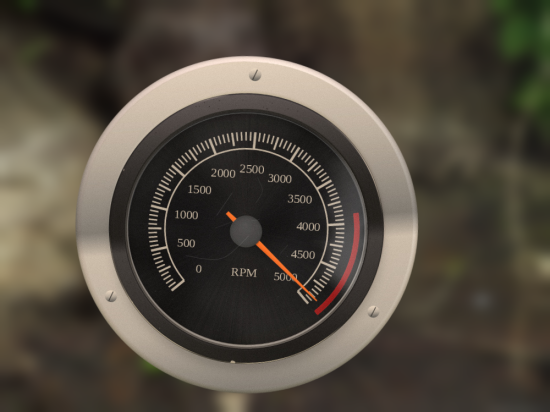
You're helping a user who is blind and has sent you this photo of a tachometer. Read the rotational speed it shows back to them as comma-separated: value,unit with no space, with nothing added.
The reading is 4900,rpm
